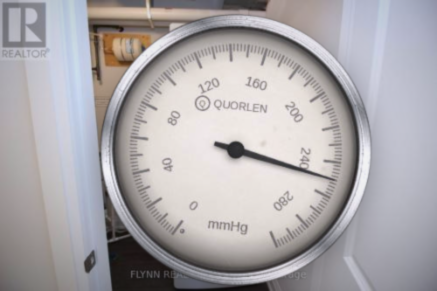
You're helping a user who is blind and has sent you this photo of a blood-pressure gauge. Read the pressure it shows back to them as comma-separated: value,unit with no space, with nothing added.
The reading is 250,mmHg
